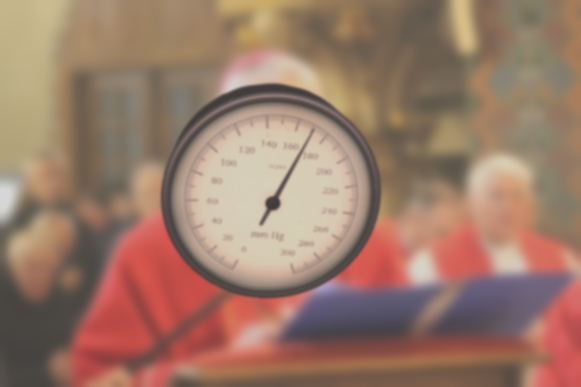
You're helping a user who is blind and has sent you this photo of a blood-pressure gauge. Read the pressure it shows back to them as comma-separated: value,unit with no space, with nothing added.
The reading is 170,mmHg
